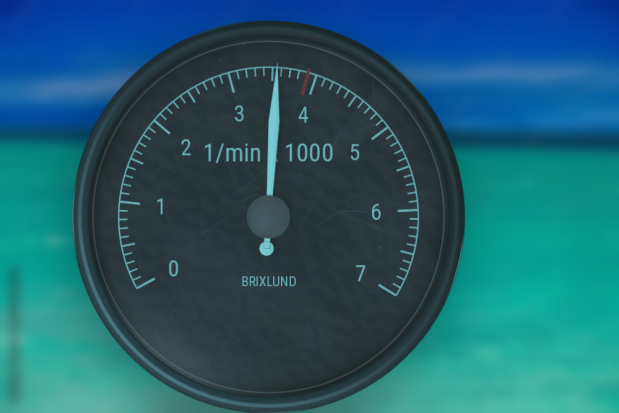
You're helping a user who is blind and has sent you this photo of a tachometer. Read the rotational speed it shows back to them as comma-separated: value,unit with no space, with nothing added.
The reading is 3550,rpm
